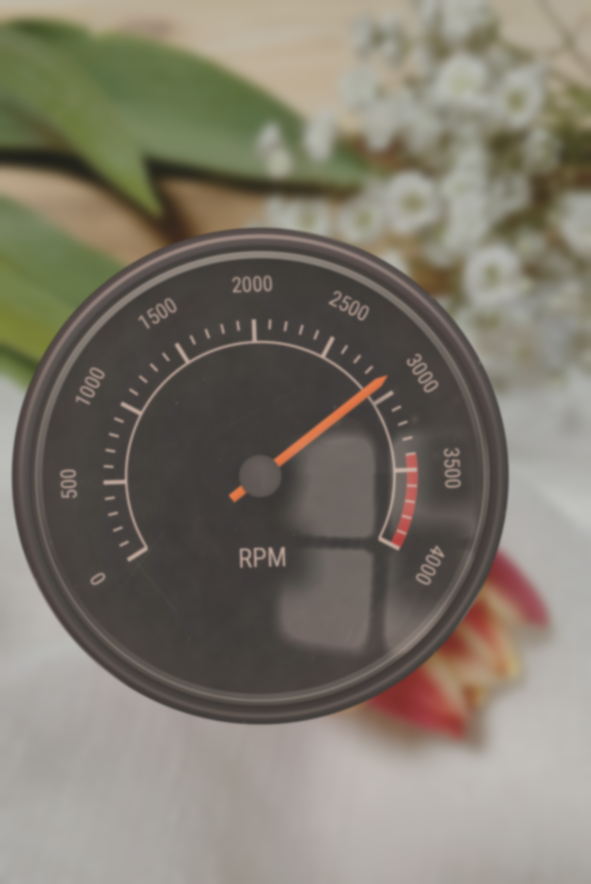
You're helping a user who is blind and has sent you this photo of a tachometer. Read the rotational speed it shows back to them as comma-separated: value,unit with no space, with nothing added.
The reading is 2900,rpm
